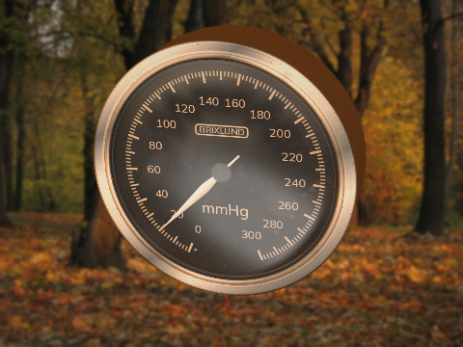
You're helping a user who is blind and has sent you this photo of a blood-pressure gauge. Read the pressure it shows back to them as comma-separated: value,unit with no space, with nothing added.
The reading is 20,mmHg
